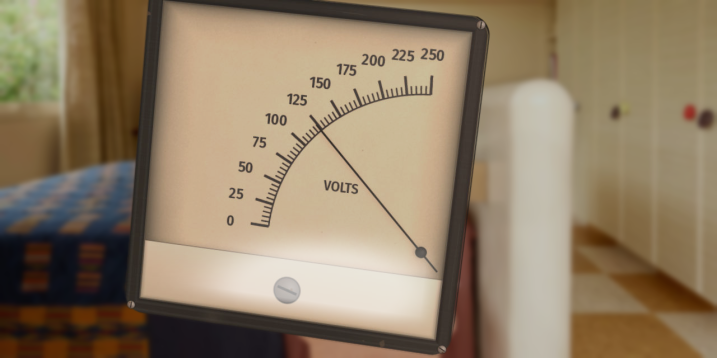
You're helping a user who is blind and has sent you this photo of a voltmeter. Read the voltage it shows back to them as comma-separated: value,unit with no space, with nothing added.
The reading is 125,V
